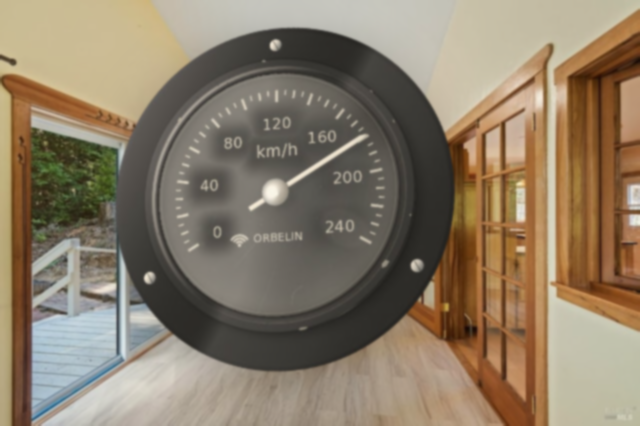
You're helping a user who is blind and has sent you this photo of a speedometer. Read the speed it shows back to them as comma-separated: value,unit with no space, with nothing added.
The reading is 180,km/h
